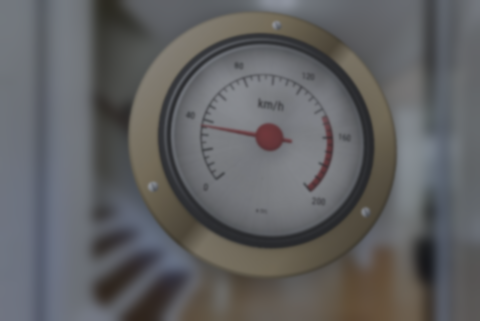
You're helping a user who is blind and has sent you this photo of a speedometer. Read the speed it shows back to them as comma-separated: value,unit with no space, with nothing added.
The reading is 35,km/h
